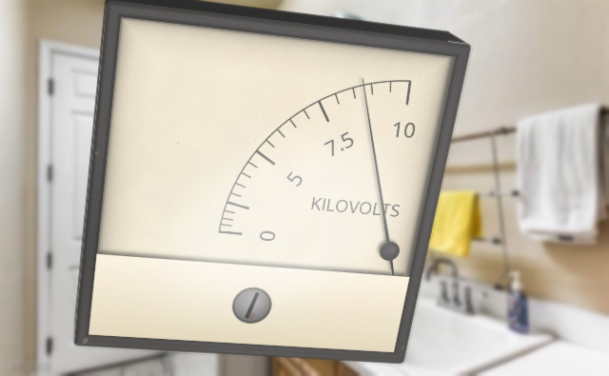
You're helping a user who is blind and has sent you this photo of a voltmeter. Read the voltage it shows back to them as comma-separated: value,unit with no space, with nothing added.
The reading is 8.75,kV
